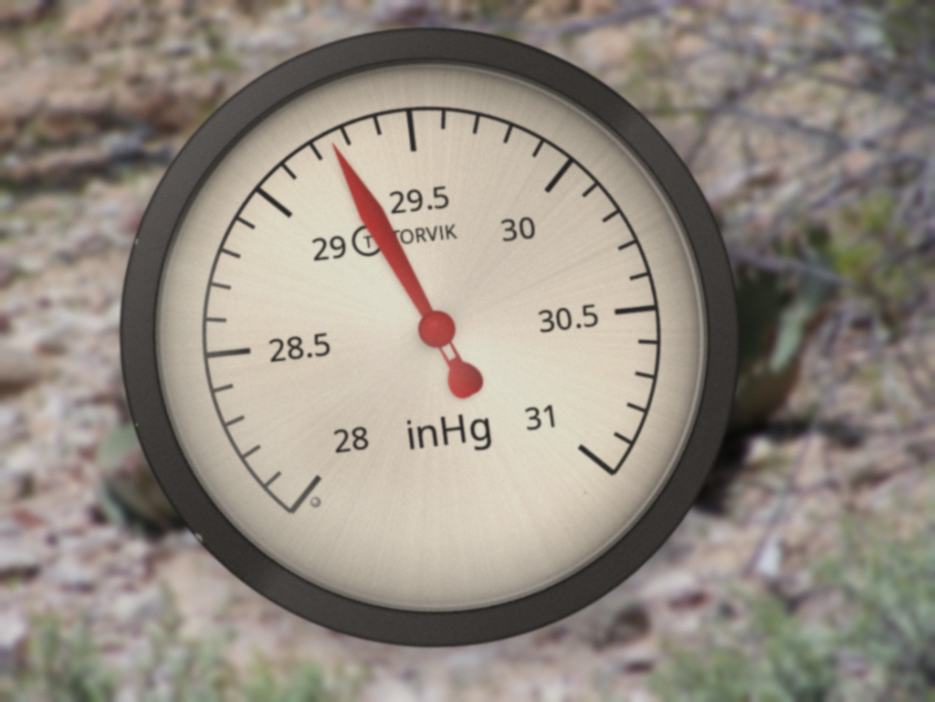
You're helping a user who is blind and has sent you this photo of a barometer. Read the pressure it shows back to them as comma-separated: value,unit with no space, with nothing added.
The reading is 29.25,inHg
